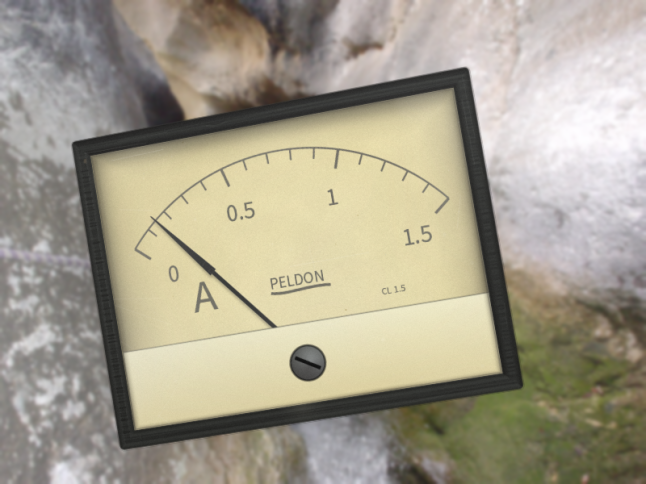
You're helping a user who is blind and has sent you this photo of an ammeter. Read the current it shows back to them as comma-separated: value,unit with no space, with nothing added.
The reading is 0.15,A
